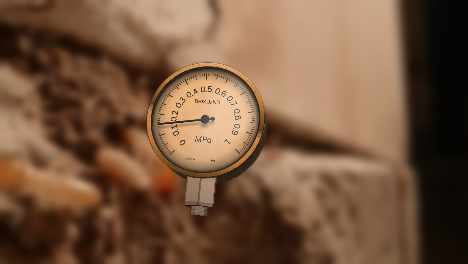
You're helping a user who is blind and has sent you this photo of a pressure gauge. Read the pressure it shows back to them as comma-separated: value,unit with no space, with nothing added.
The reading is 0.15,MPa
